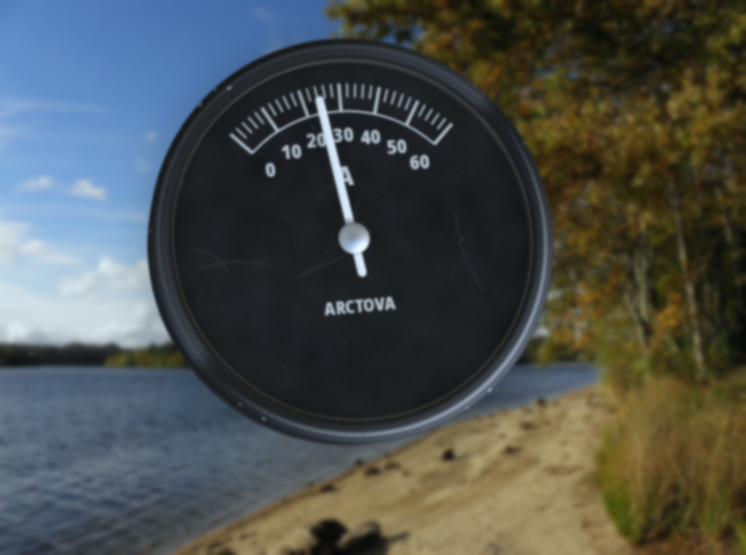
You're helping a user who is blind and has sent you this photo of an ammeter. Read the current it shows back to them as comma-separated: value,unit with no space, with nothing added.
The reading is 24,A
